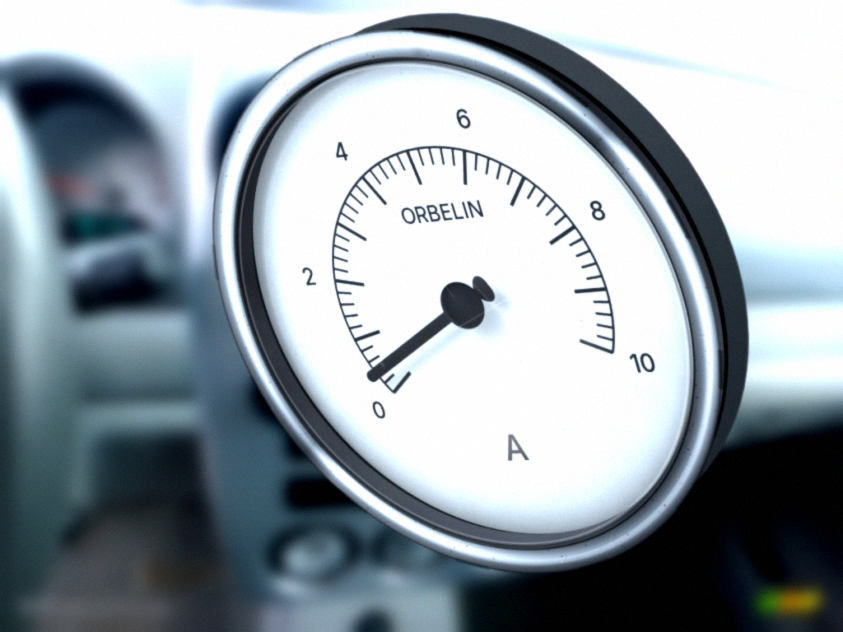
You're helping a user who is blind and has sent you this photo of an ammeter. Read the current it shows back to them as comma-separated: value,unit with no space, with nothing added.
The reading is 0.4,A
